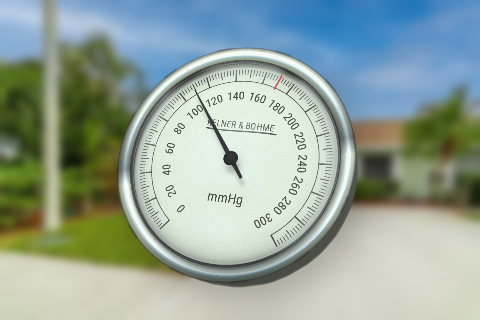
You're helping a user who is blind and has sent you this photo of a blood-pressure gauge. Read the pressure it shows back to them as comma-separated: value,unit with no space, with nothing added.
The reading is 110,mmHg
